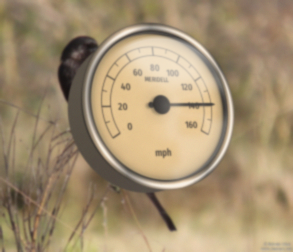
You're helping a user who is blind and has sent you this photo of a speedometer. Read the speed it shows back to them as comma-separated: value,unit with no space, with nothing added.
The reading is 140,mph
